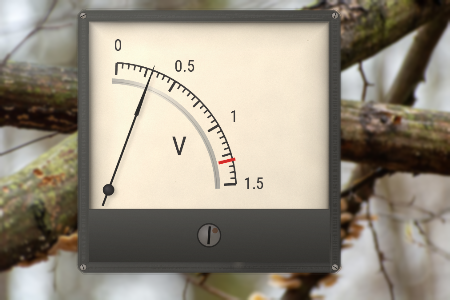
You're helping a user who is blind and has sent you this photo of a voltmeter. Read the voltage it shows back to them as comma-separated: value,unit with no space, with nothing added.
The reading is 0.3,V
